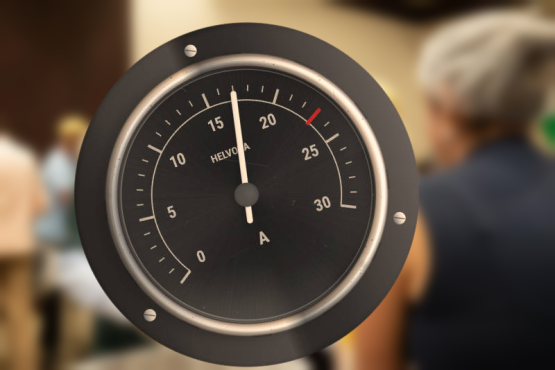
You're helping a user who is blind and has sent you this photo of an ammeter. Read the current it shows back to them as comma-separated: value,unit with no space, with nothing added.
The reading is 17,A
